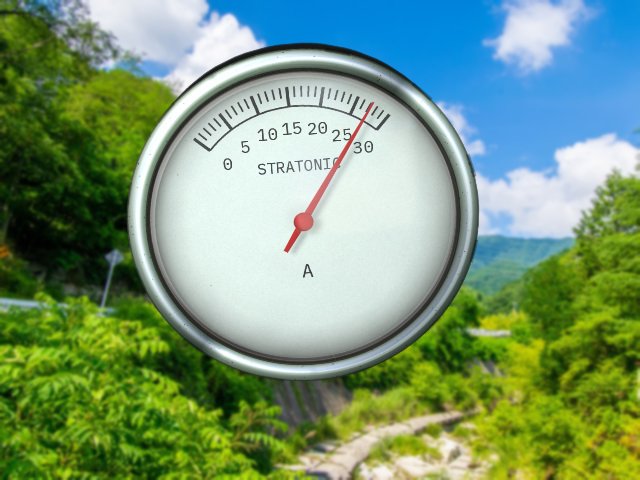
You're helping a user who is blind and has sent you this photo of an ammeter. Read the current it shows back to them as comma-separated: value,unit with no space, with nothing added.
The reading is 27,A
